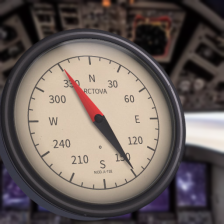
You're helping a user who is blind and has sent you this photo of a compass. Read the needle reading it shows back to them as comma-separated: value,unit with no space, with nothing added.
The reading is 330,°
